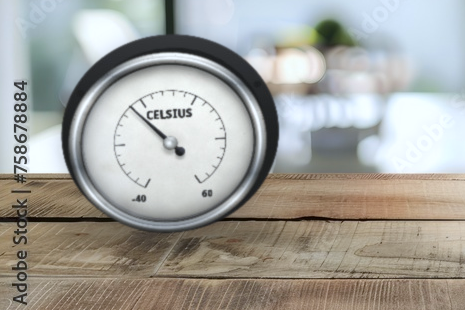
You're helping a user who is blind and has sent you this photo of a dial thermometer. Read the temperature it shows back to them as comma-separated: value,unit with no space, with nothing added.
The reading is -4,°C
